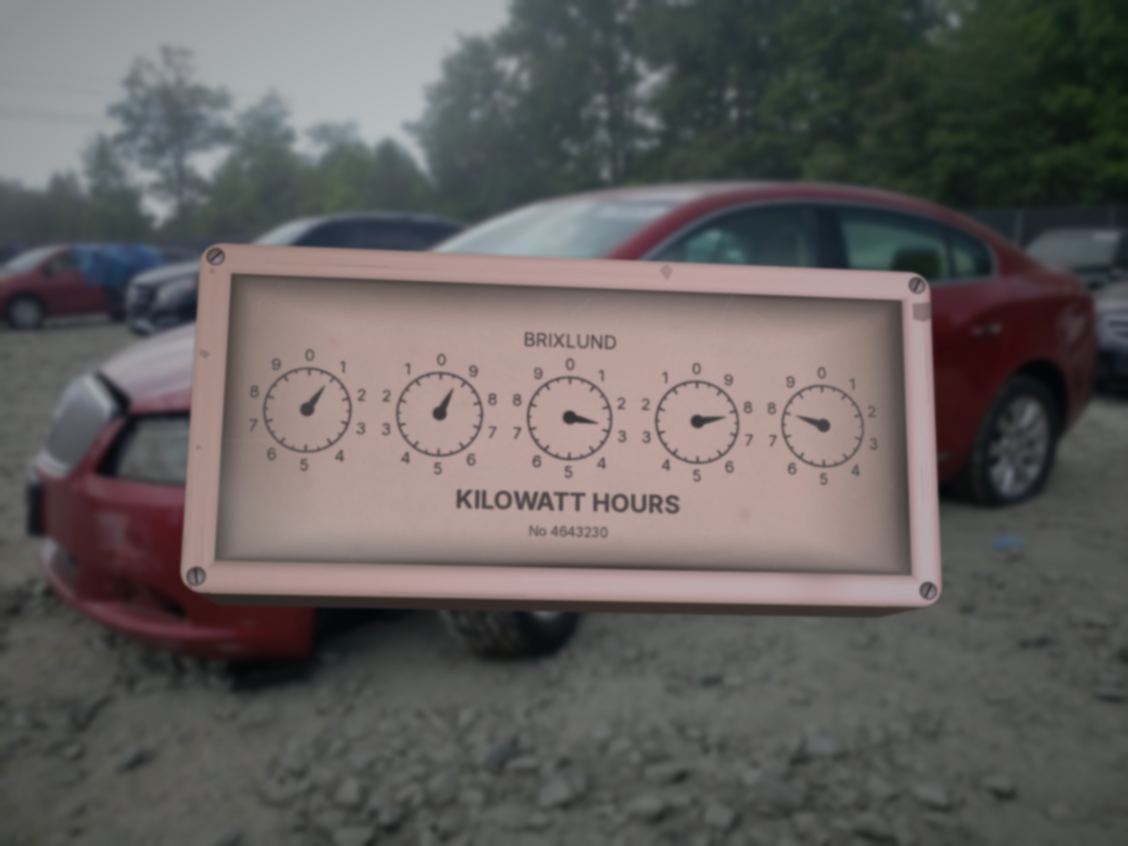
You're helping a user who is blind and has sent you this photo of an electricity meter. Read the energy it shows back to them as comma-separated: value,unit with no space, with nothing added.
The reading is 9278,kWh
